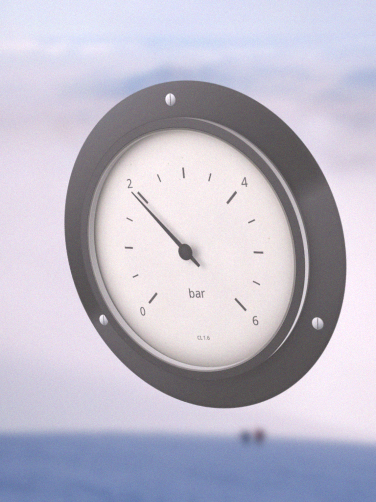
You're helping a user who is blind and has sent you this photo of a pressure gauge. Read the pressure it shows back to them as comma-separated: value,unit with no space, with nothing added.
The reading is 2,bar
